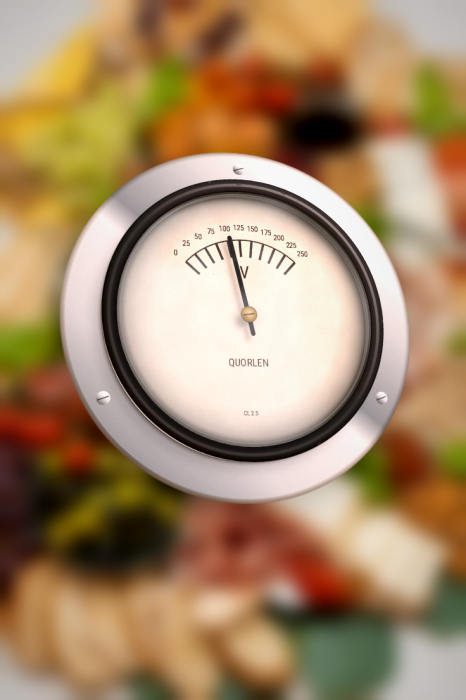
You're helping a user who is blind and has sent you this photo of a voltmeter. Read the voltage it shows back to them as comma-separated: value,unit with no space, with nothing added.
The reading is 100,V
